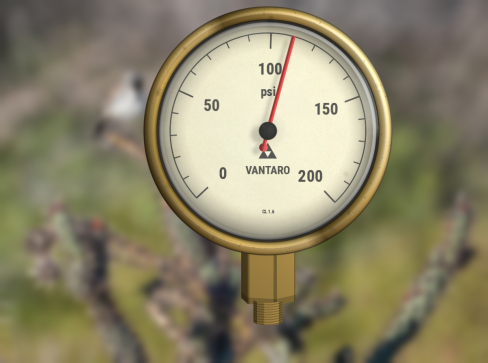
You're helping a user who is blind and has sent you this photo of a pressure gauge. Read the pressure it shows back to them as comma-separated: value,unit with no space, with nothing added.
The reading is 110,psi
